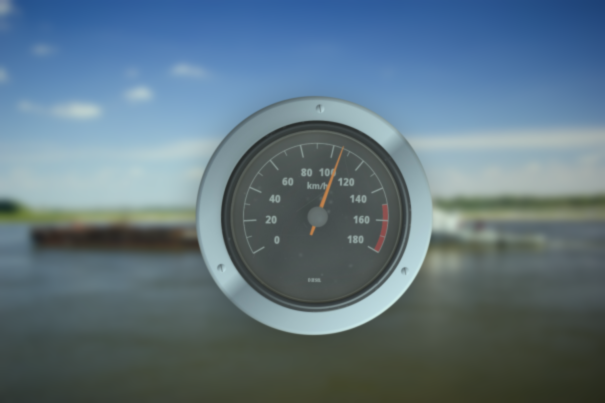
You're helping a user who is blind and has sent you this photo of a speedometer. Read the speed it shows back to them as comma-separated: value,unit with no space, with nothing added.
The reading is 105,km/h
